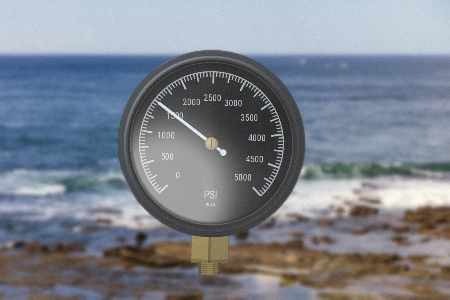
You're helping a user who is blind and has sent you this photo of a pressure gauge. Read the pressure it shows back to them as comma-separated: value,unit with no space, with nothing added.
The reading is 1500,psi
